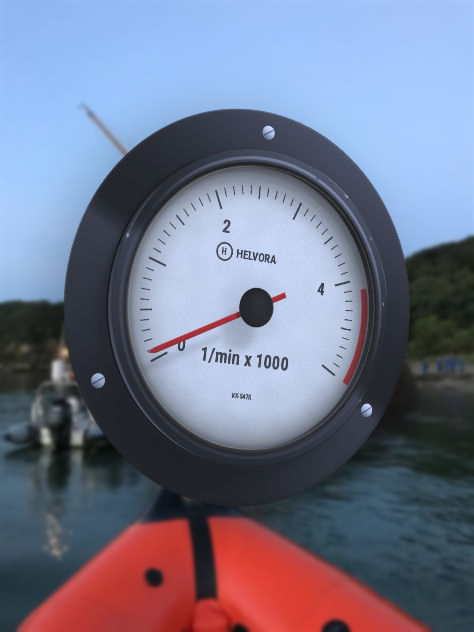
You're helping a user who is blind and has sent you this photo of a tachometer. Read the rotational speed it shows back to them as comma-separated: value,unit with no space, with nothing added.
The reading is 100,rpm
